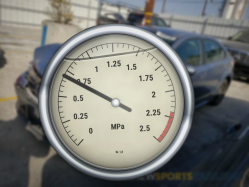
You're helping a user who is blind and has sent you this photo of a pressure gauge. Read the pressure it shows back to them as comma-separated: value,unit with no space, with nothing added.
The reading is 0.7,MPa
